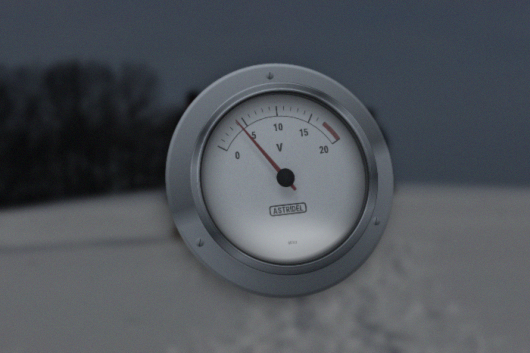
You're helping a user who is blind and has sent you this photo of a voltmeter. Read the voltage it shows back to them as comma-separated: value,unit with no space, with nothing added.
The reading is 4,V
